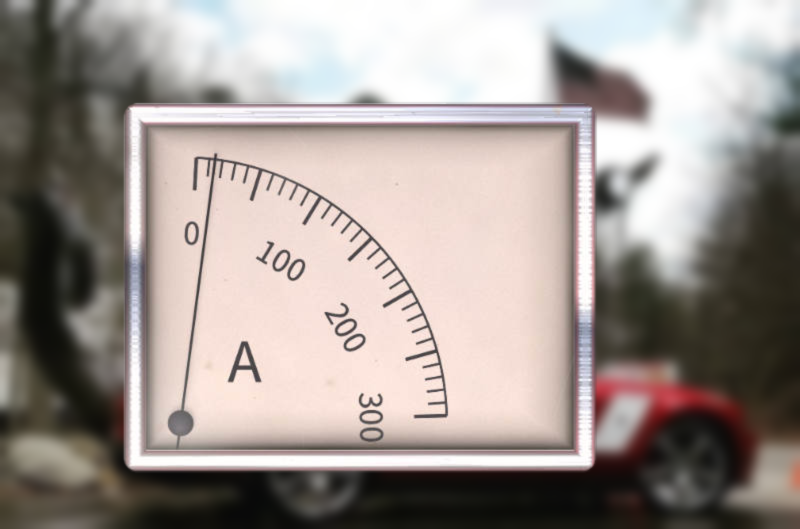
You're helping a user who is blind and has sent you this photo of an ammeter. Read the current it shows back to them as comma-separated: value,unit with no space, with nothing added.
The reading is 15,A
